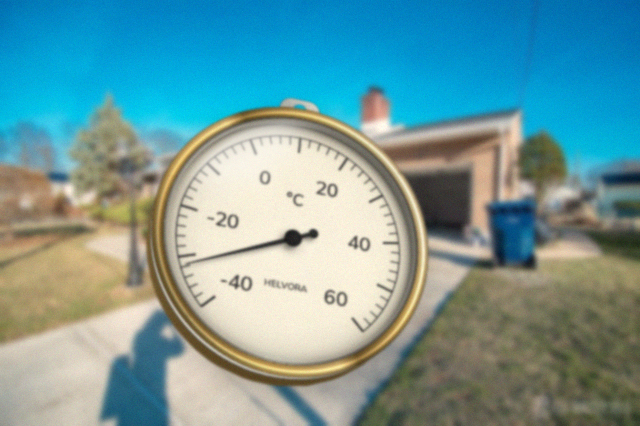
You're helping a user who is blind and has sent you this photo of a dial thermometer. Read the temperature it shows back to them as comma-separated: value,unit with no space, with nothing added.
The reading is -32,°C
